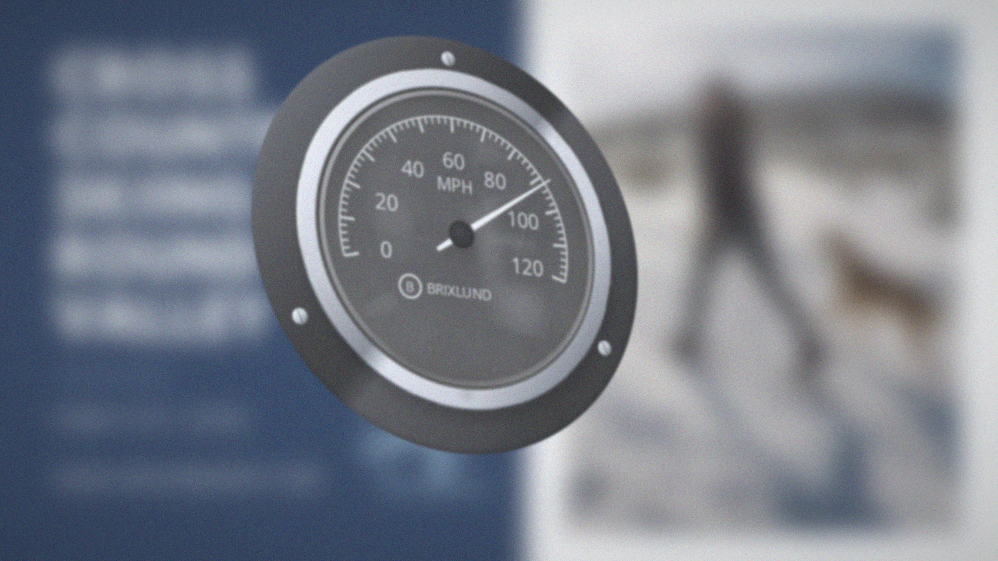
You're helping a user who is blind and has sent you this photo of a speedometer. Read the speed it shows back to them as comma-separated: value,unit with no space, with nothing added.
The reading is 92,mph
